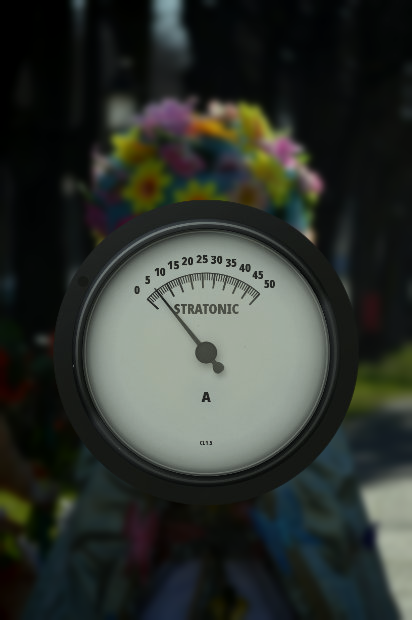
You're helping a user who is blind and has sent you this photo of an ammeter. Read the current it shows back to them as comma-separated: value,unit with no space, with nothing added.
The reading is 5,A
